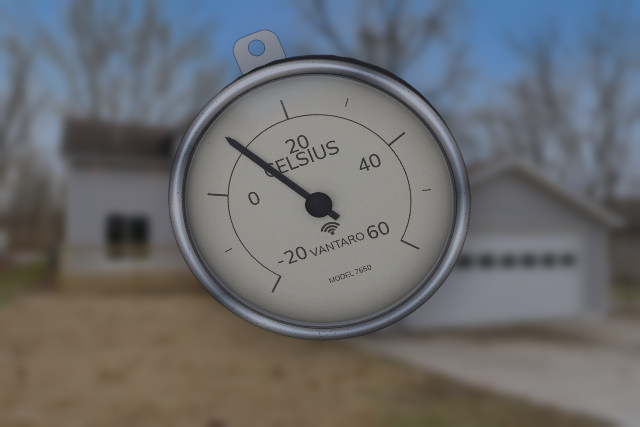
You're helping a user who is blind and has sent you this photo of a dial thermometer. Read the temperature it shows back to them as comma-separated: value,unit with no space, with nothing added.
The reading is 10,°C
